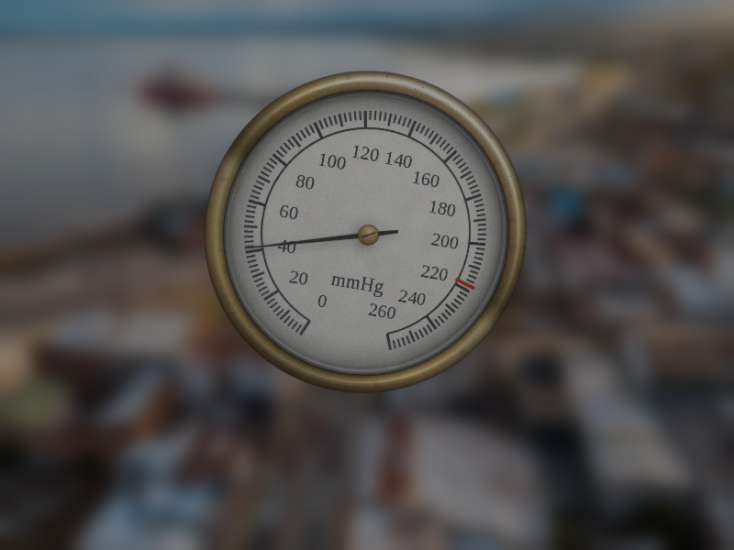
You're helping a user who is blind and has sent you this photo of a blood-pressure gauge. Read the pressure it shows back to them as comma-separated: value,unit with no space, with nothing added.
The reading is 42,mmHg
